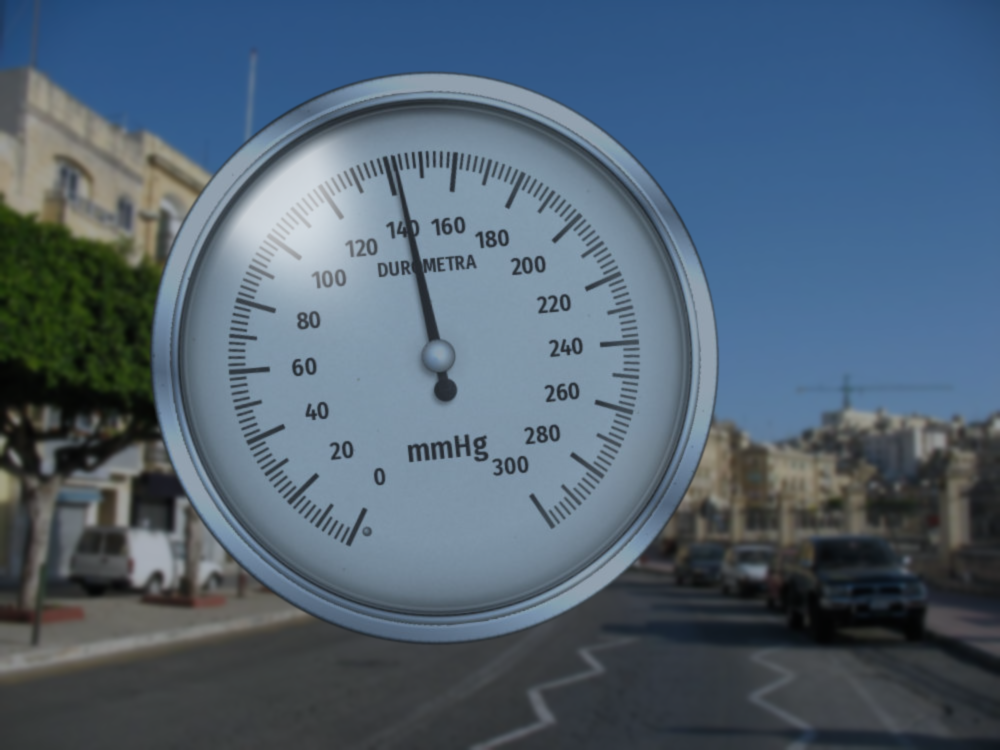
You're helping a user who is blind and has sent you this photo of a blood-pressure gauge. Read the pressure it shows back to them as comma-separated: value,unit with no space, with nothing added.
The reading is 142,mmHg
